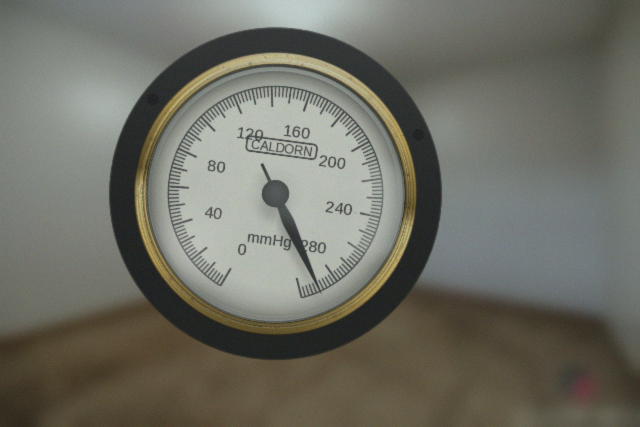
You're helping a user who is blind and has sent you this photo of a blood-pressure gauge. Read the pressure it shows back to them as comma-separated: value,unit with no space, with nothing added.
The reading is 290,mmHg
